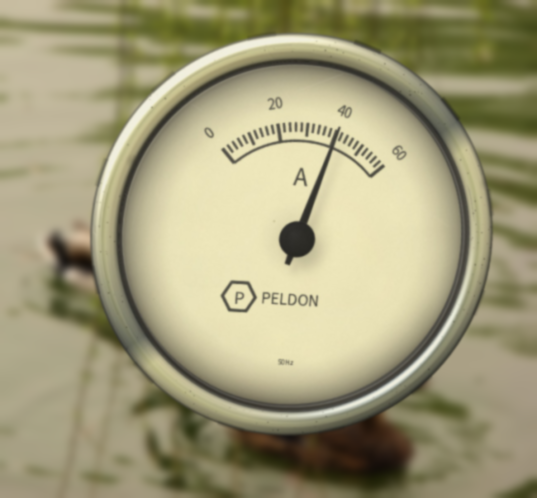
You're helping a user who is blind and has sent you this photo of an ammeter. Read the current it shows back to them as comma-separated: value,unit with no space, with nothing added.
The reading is 40,A
